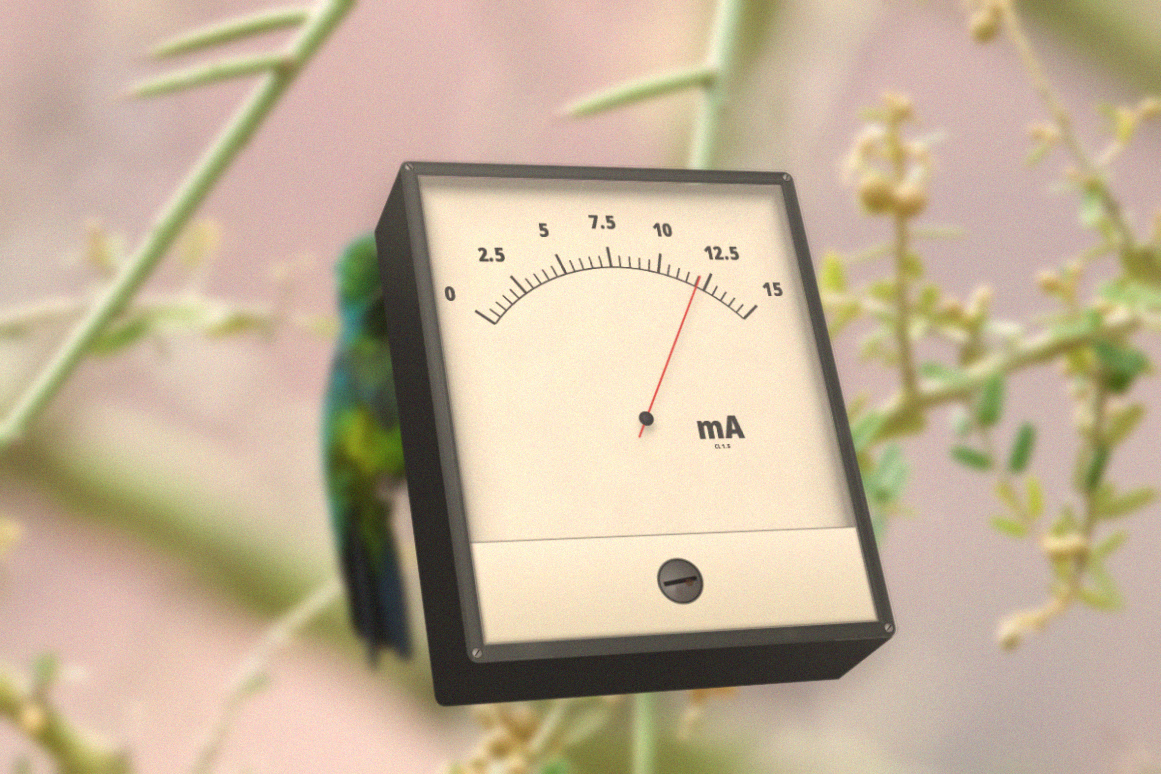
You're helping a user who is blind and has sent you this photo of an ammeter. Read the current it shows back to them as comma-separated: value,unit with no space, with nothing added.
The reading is 12,mA
